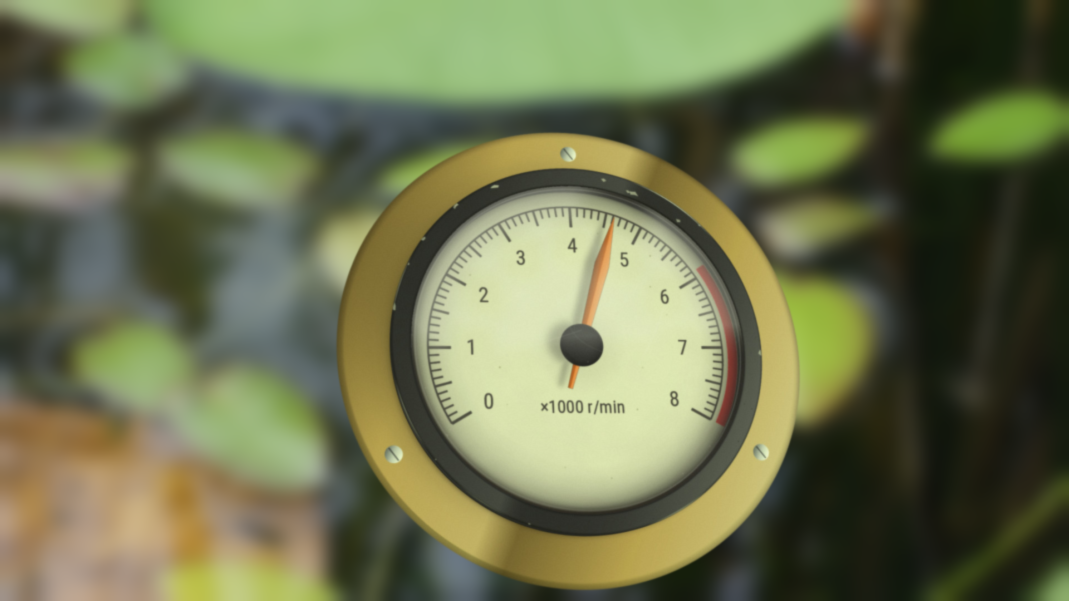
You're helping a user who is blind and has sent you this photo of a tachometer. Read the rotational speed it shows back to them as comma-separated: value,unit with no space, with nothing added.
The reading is 4600,rpm
